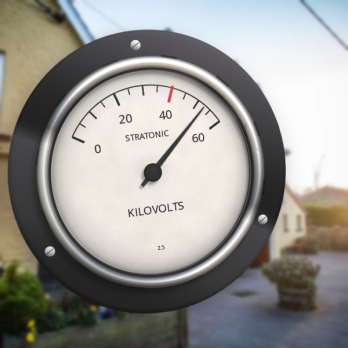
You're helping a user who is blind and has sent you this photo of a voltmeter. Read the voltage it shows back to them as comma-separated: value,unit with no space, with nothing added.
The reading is 52.5,kV
